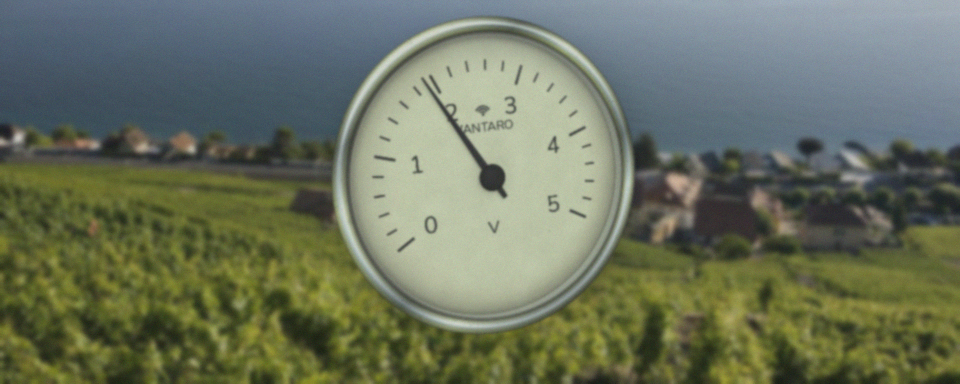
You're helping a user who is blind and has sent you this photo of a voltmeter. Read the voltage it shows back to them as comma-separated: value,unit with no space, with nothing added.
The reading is 1.9,V
